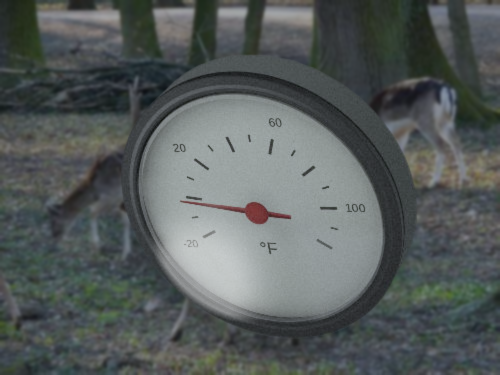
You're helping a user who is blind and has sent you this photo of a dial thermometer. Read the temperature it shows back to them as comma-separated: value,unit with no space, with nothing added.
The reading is 0,°F
